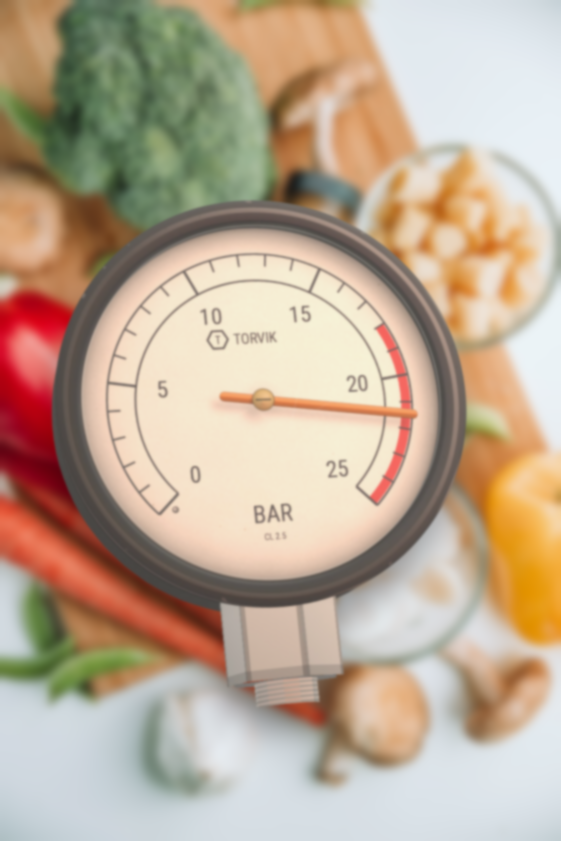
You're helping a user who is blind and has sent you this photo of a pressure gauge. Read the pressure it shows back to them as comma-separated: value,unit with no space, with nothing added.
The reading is 21.5,bar
